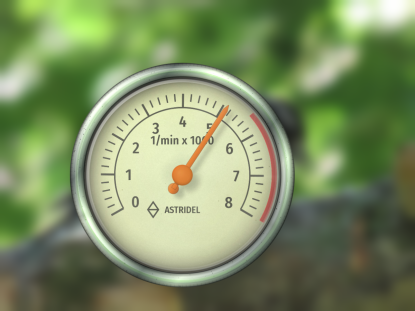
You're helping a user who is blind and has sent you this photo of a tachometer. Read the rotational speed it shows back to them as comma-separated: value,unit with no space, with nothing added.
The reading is 5100,rpm
